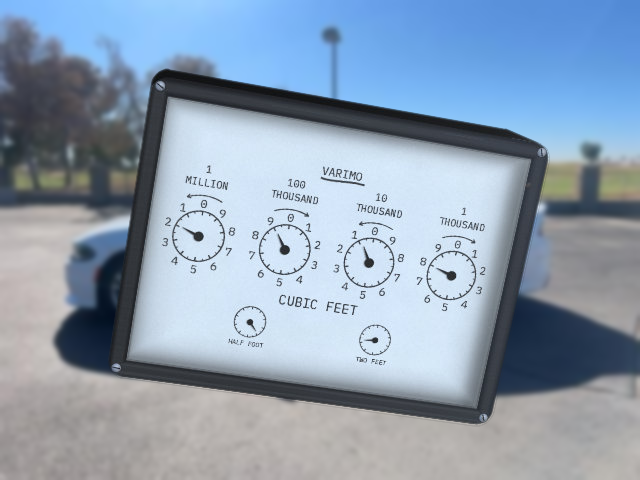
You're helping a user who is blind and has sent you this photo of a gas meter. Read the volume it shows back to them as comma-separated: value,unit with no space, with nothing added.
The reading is 190800,ft³
